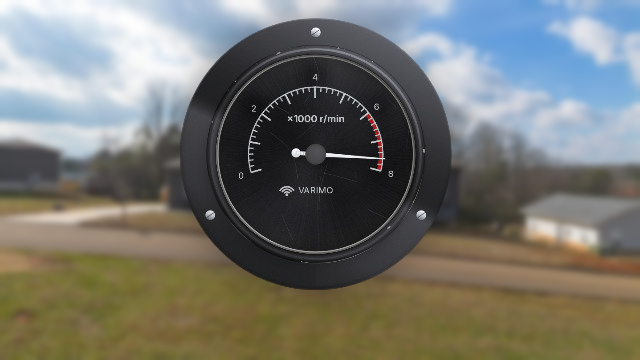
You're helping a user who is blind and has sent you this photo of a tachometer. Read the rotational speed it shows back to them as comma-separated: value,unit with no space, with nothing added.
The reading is 7600,rpm
